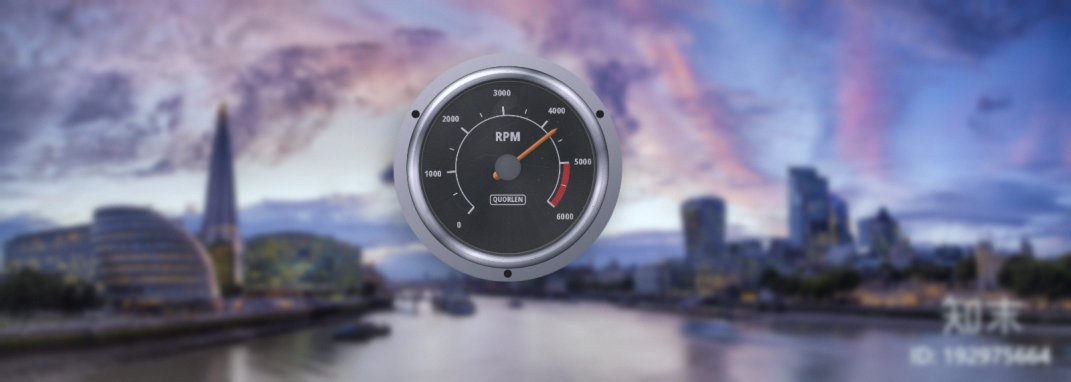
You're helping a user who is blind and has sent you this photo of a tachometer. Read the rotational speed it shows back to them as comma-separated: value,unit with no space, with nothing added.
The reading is 4250,rpm
